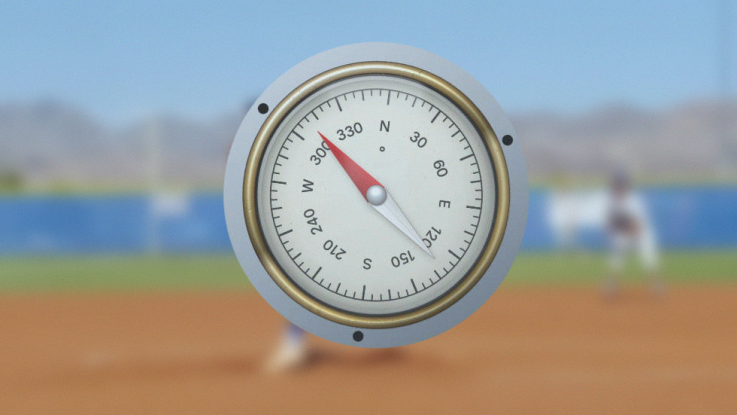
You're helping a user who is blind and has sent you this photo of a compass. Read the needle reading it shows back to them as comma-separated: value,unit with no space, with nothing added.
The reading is 310,°
